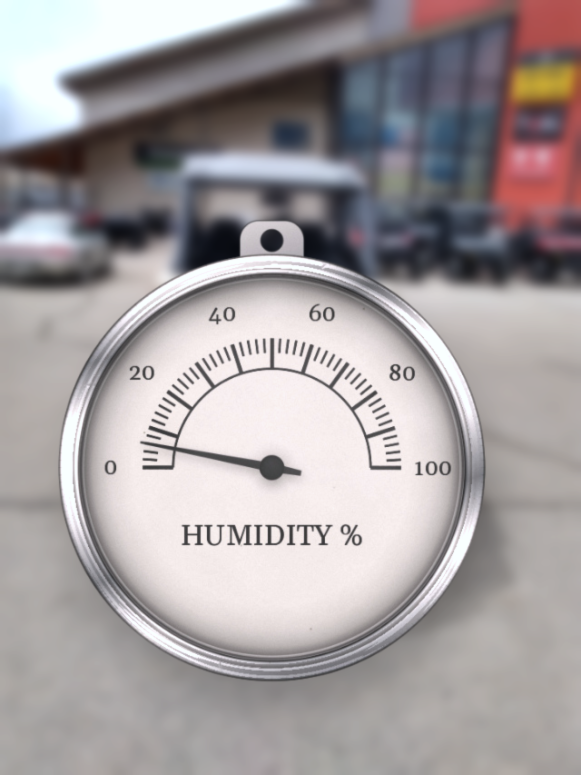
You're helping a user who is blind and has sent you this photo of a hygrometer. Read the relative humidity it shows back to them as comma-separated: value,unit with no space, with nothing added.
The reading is 6,%
